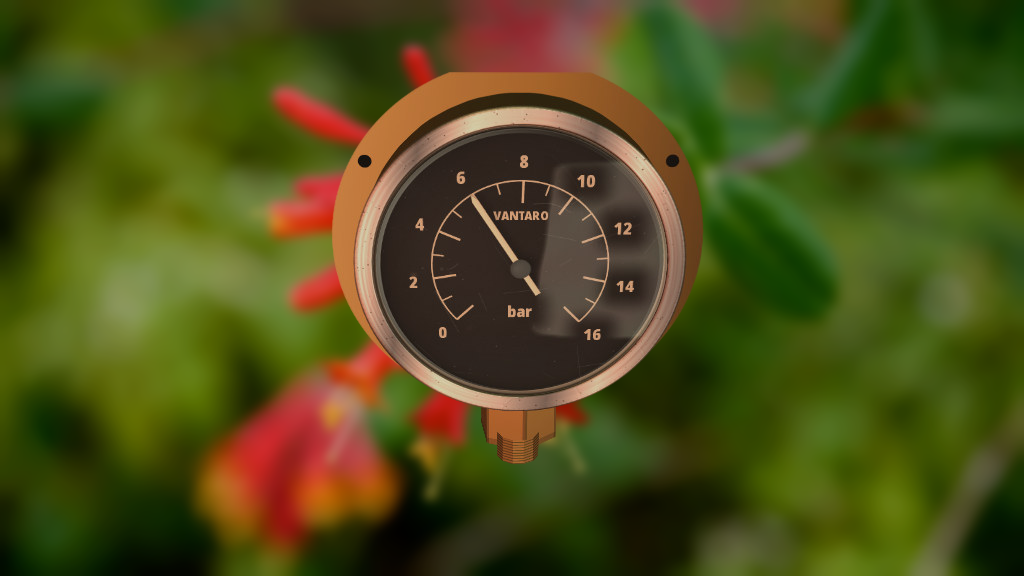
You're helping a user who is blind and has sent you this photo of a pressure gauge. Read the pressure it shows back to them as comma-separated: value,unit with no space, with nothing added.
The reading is 6,bar
